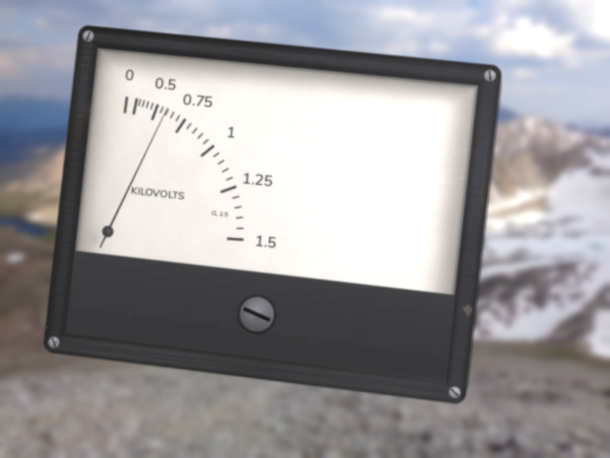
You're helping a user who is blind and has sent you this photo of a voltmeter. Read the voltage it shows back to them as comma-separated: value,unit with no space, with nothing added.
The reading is 0.6,kV
